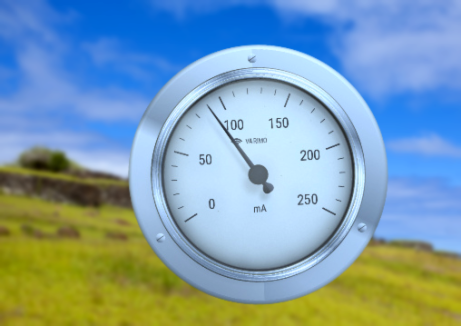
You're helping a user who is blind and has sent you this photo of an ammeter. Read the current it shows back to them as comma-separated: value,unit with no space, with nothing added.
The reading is 90,mA
